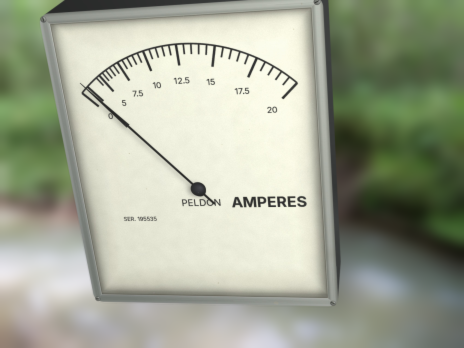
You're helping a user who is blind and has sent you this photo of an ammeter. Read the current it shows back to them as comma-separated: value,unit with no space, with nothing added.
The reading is 2.5,A
